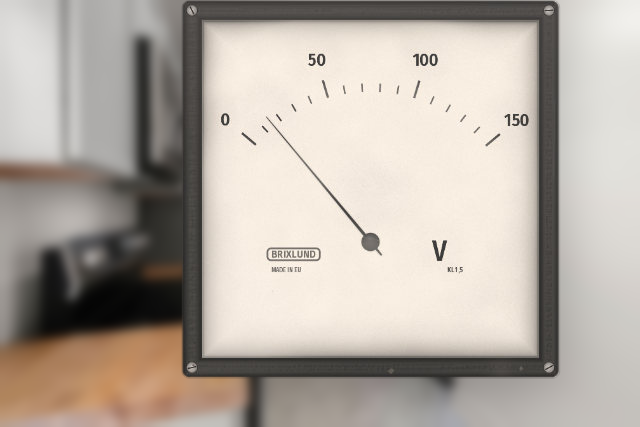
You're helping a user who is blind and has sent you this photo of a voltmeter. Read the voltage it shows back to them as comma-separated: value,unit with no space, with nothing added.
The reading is 15,V
